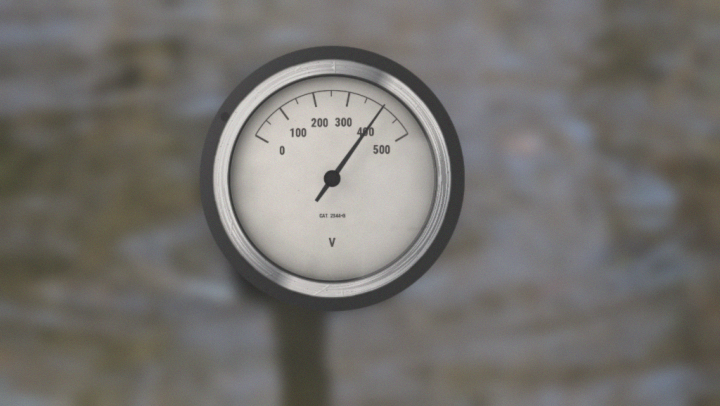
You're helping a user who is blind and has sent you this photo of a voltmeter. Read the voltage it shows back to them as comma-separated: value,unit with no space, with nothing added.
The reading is 400,V
